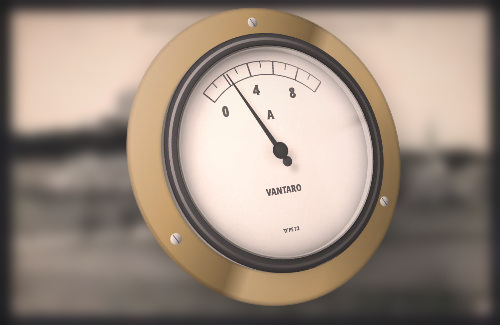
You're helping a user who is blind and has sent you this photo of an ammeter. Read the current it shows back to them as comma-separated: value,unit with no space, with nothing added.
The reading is 2,A
